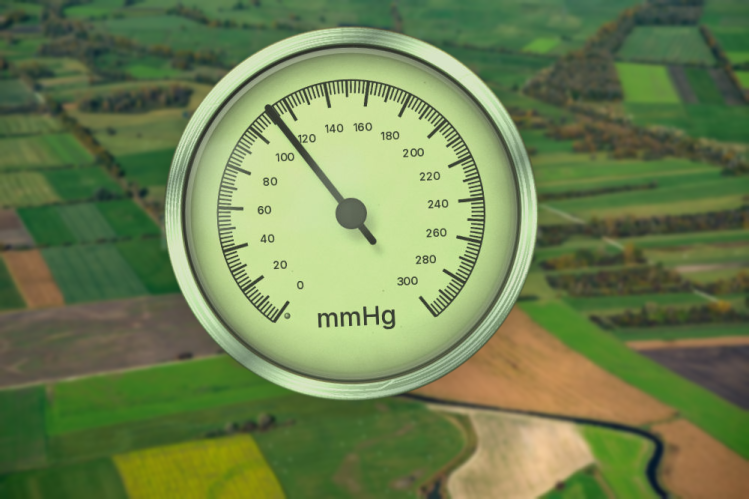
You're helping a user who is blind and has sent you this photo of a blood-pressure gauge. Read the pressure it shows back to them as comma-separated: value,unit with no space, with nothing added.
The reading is 112,mmHg
